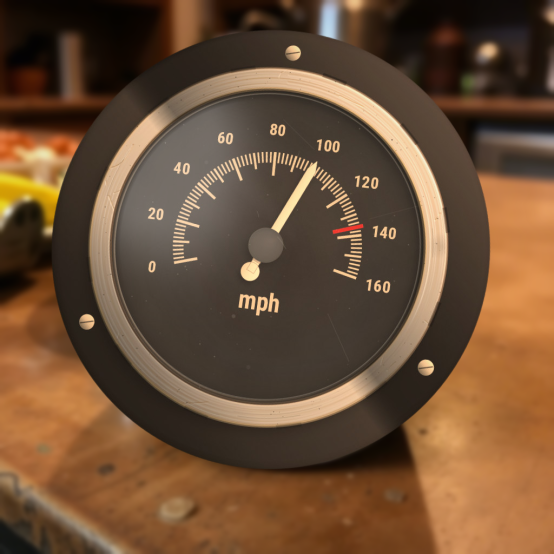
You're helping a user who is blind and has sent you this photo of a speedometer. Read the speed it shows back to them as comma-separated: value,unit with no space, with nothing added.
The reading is 100,mph
